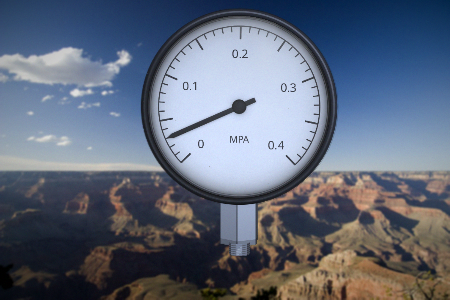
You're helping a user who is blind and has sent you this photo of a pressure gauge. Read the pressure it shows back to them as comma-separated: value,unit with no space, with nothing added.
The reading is 0.03,MPa
